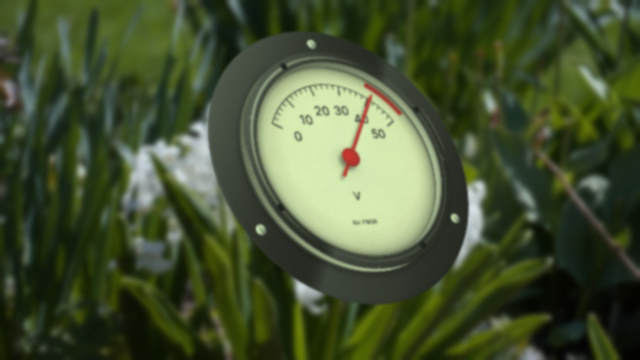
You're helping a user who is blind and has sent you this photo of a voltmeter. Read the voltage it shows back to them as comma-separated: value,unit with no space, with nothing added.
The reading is 40,V
